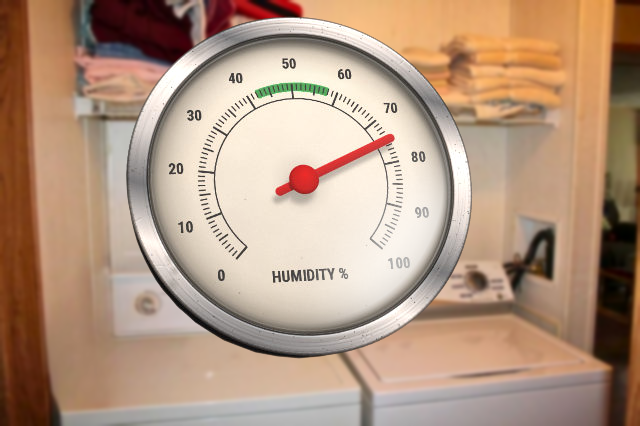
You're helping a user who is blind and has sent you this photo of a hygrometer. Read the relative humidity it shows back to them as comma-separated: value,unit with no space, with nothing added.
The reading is 75,%
